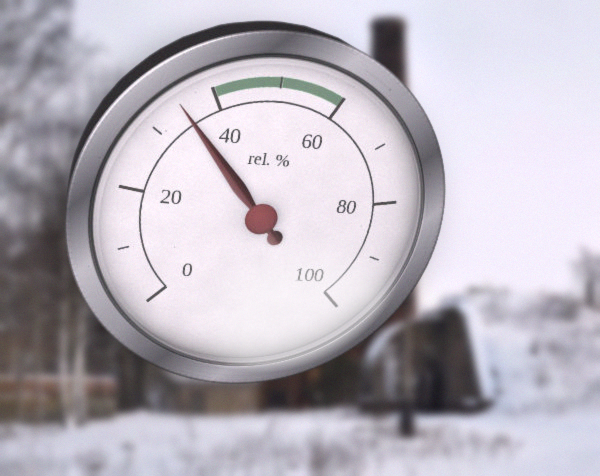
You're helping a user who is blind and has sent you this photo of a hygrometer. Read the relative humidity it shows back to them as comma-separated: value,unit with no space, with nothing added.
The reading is 35,%
